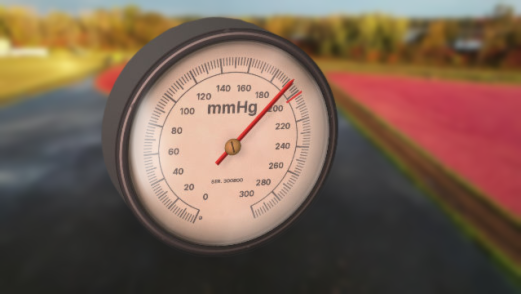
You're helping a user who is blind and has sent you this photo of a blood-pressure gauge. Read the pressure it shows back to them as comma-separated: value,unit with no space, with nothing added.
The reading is 190,mmHg
